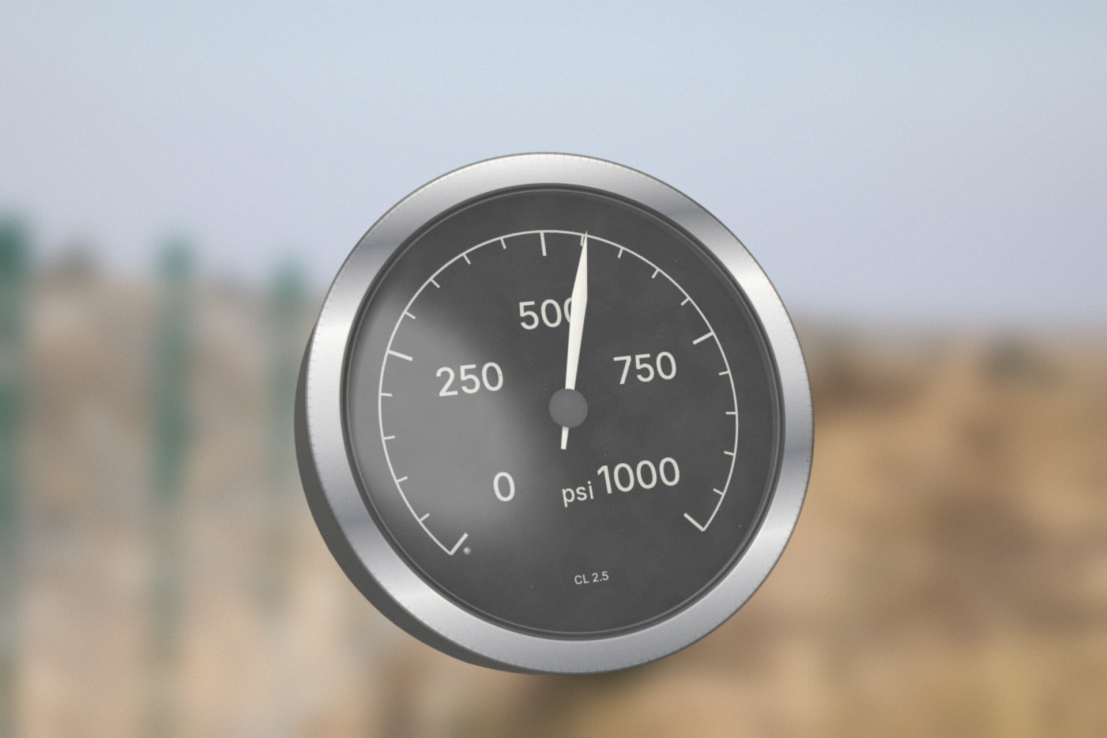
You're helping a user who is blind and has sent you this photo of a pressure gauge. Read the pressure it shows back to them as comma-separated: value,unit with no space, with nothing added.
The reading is 550,psi
